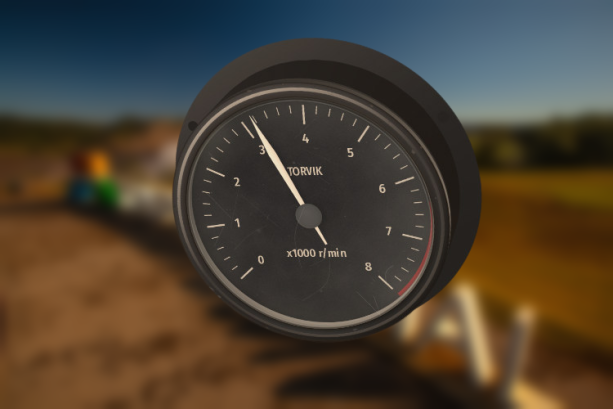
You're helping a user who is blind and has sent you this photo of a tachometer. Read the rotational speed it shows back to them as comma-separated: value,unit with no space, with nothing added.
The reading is 3200,rpm
